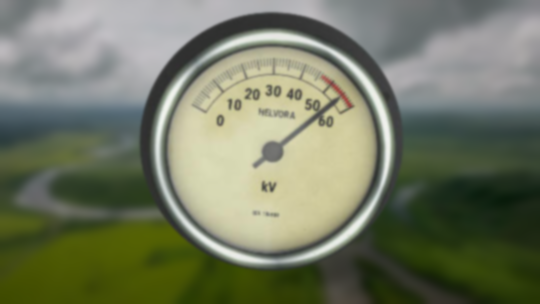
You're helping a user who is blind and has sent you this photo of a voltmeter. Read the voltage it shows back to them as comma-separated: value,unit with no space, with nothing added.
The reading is 55,kV
